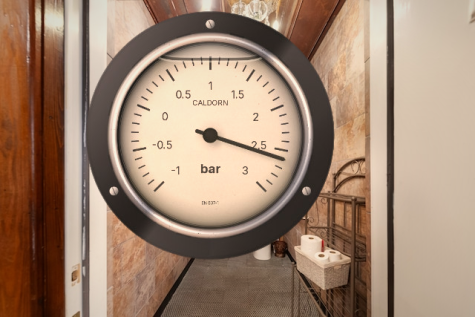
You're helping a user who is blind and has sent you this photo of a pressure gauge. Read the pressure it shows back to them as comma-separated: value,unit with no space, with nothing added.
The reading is 2.6,bar
